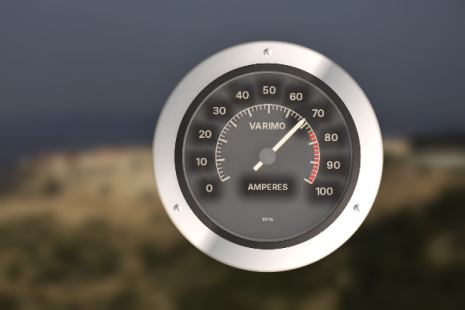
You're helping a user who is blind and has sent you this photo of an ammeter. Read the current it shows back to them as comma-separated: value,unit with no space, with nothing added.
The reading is 68,A
